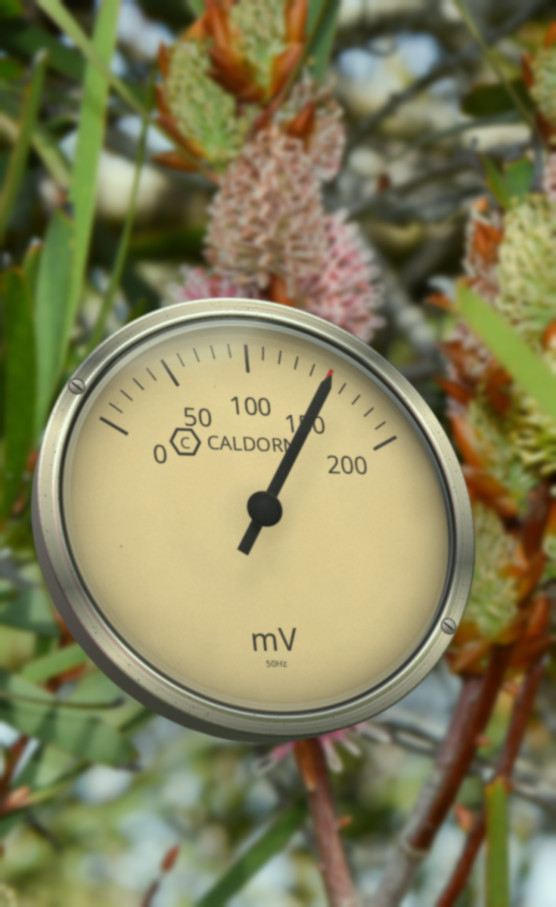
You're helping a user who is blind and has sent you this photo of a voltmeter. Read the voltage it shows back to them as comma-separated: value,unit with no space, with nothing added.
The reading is 150,mV
